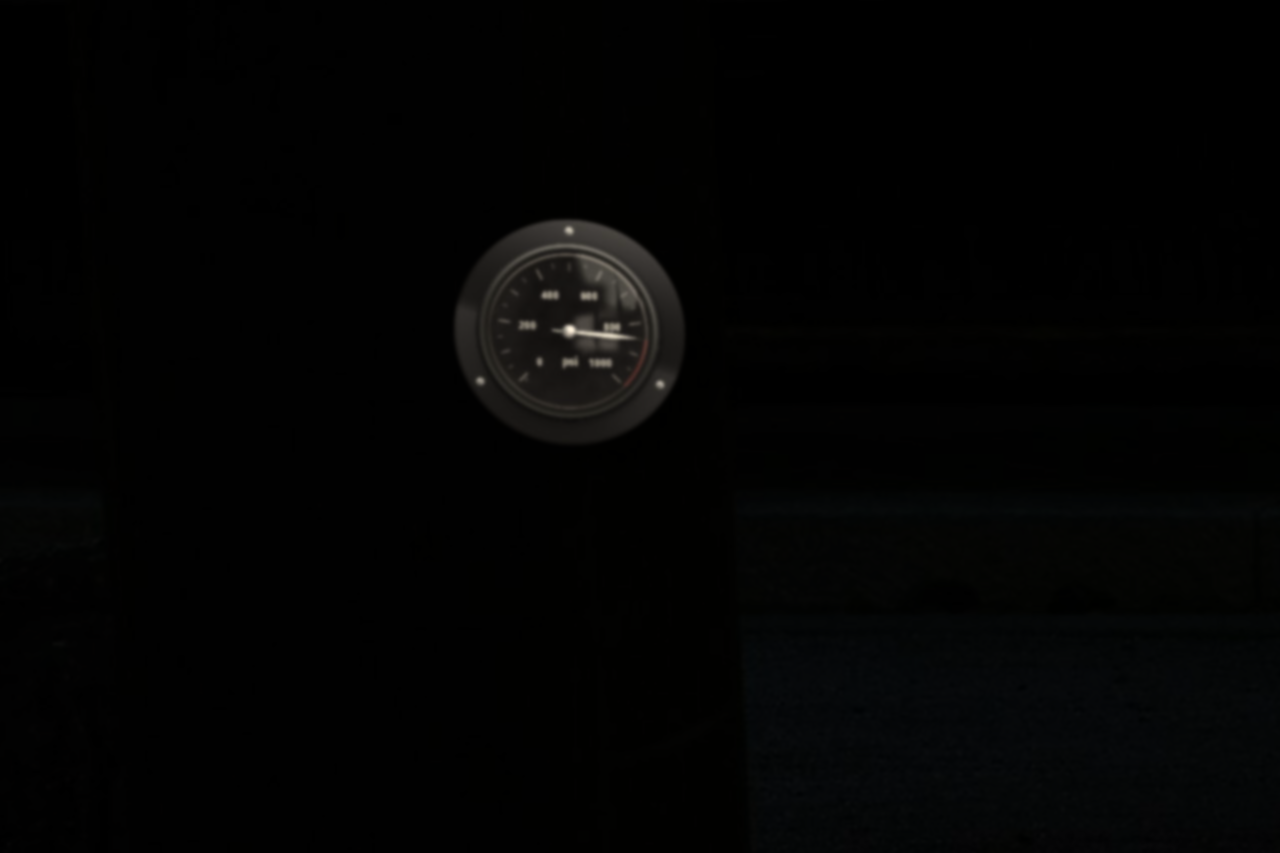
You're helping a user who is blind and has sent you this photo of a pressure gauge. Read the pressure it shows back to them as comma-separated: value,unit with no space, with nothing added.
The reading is 850,psi
